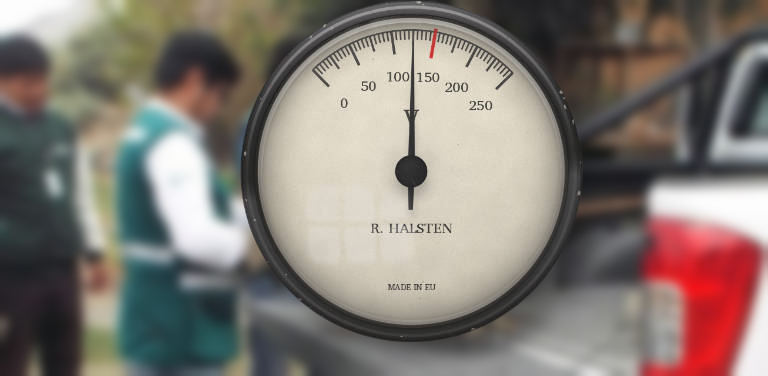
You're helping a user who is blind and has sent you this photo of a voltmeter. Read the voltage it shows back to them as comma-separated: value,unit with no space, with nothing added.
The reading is 125,V
